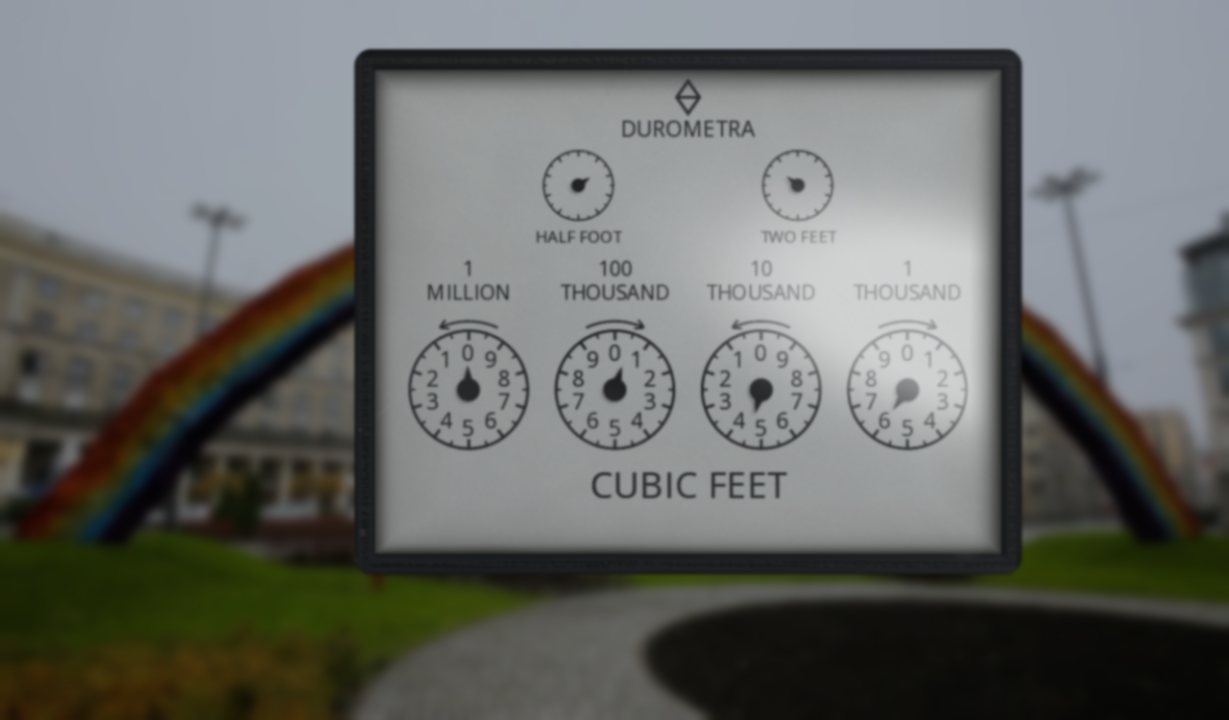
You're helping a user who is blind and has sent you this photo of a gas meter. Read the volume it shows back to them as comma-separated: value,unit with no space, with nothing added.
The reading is 4600,ft³
